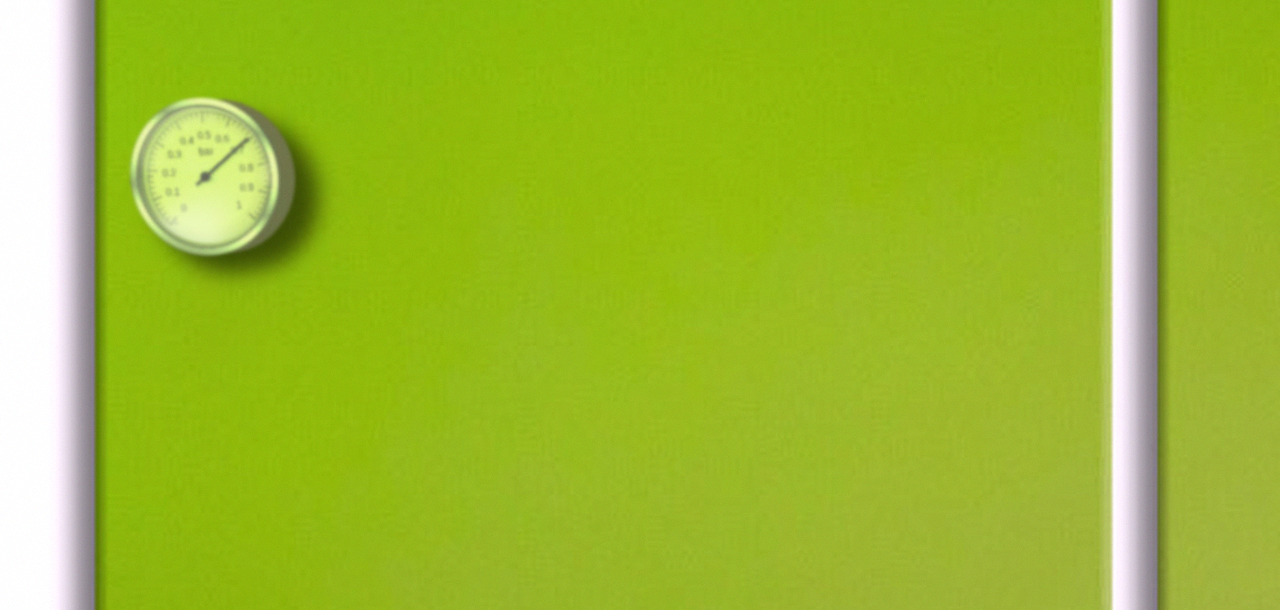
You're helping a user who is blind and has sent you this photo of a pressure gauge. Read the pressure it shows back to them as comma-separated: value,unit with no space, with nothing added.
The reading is 0.7,bar
